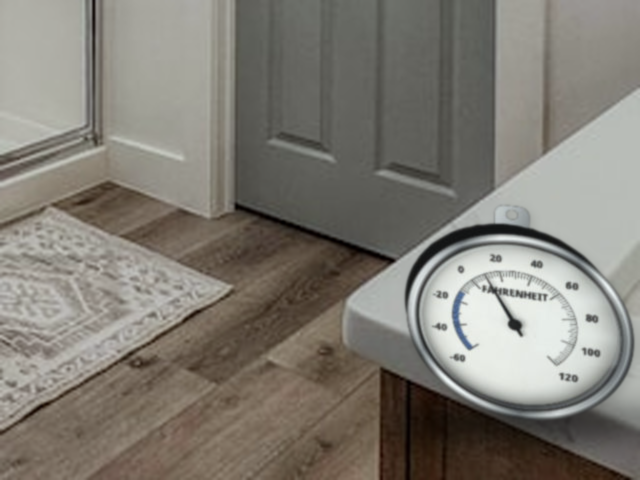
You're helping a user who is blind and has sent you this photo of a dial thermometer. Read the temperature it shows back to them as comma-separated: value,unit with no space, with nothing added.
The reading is 10,°F
